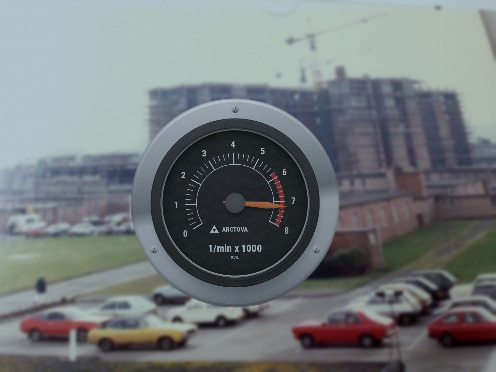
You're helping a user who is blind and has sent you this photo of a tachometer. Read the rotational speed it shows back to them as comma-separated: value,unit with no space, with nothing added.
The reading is 7200,rpm
